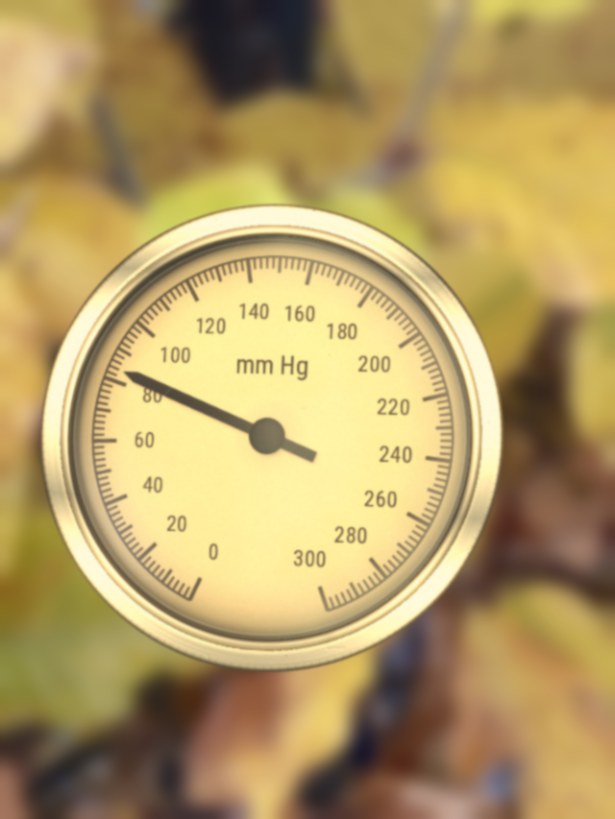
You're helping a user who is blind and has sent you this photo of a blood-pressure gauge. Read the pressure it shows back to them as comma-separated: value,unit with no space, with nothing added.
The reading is 84,mmHg
